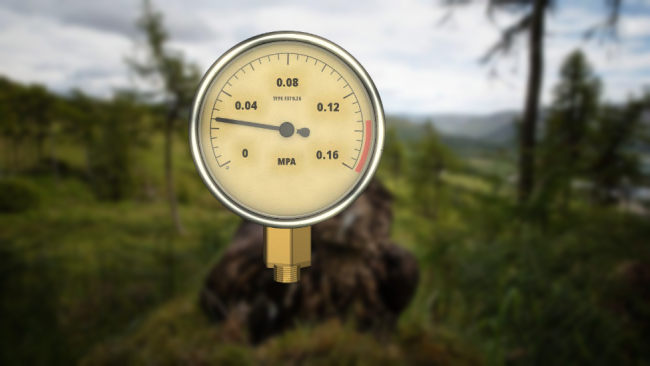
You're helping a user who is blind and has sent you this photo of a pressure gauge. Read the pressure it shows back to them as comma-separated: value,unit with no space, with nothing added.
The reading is 0.025,MPa
